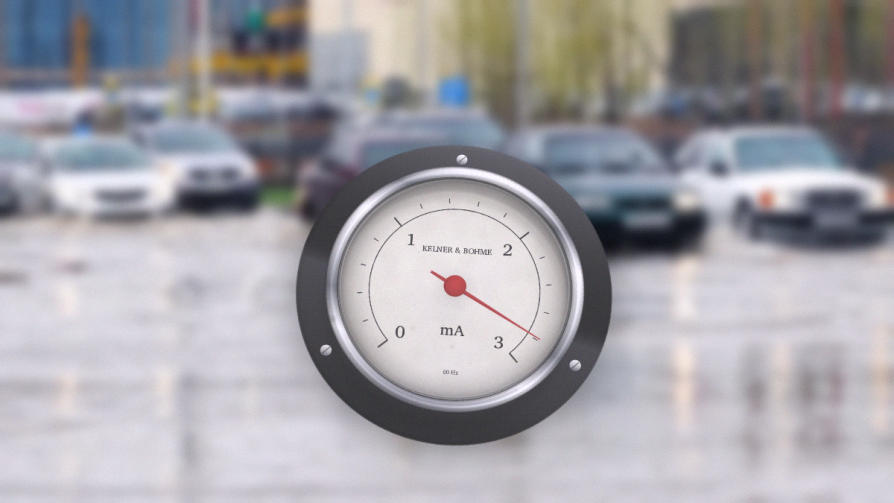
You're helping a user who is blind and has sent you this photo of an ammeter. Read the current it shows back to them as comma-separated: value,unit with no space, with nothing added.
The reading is 2.8,mA
